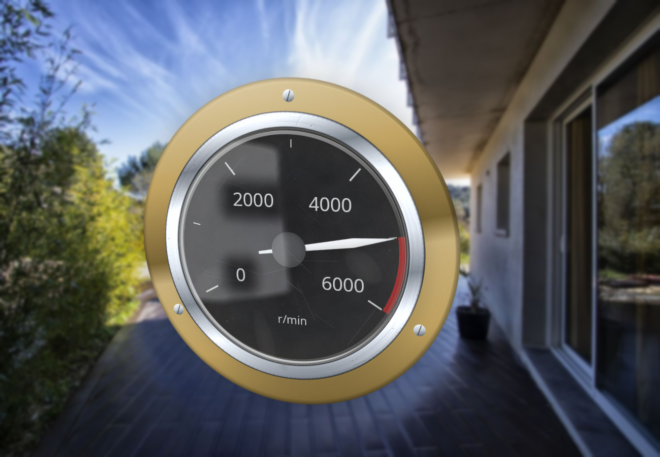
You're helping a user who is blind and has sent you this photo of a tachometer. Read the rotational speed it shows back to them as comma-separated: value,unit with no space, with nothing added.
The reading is 5000,rpm
